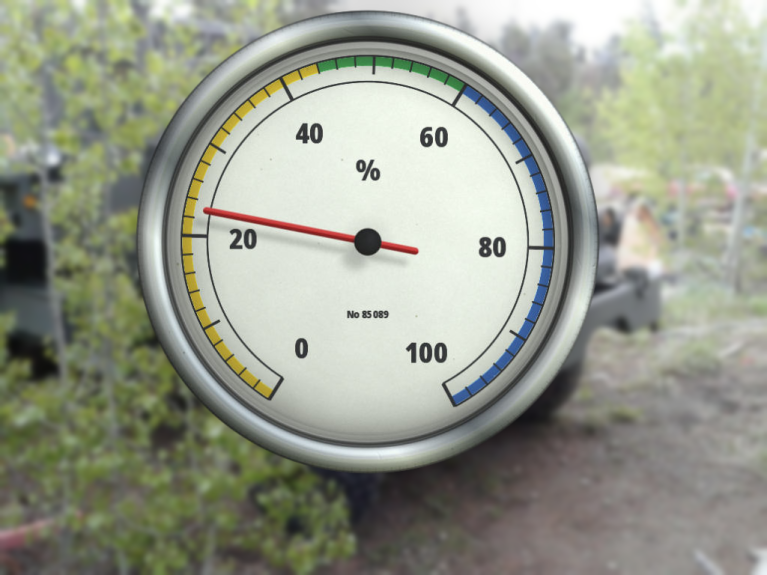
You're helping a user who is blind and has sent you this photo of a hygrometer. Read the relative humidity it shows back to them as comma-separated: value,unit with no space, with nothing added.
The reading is 23,%
